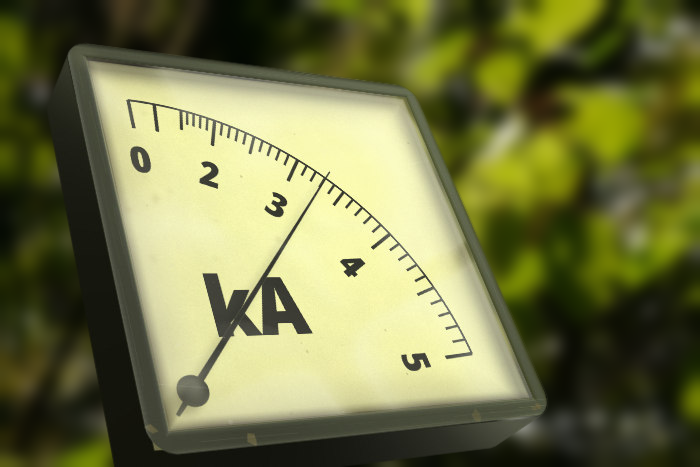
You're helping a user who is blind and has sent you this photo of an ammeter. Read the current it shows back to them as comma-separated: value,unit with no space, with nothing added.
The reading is 3.3,kA
